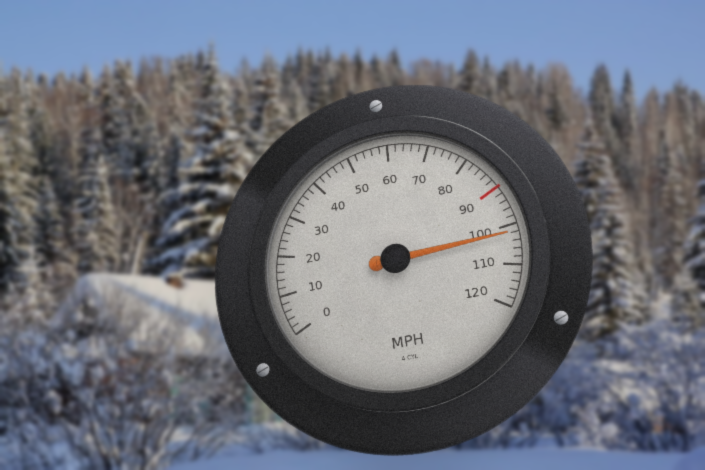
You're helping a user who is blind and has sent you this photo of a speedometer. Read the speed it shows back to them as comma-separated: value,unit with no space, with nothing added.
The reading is 102,mph
